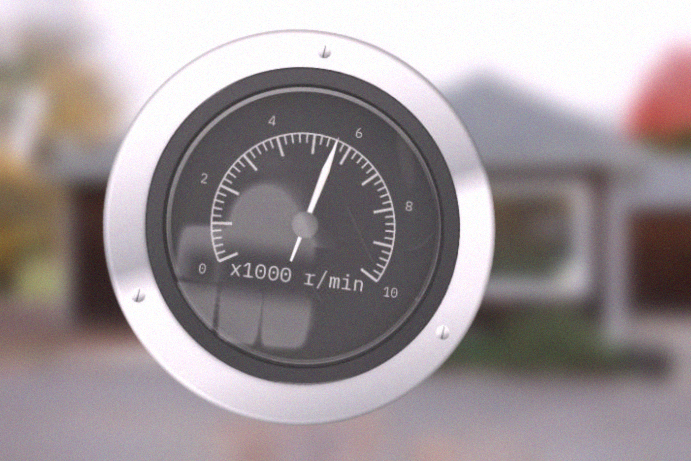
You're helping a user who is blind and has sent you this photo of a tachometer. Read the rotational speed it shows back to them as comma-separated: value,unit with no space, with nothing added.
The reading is 5600,rpm
